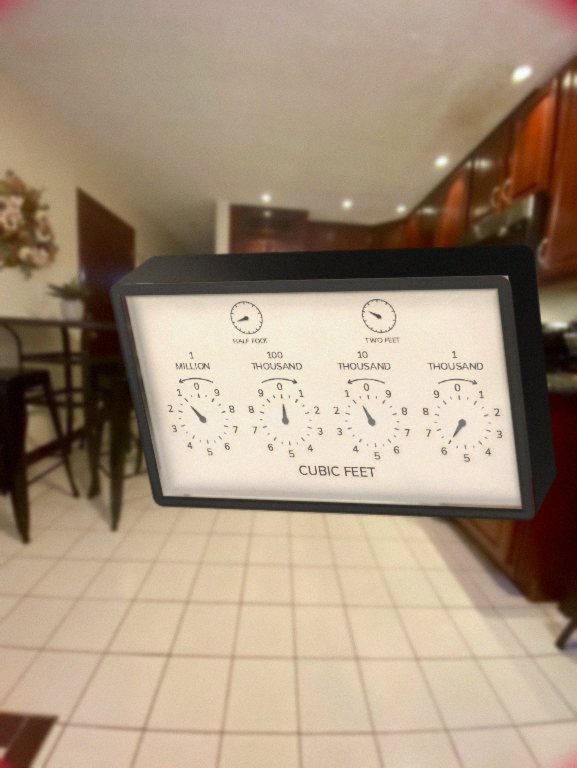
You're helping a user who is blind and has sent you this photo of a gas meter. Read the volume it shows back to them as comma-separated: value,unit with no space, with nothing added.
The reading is 100600,ft³
